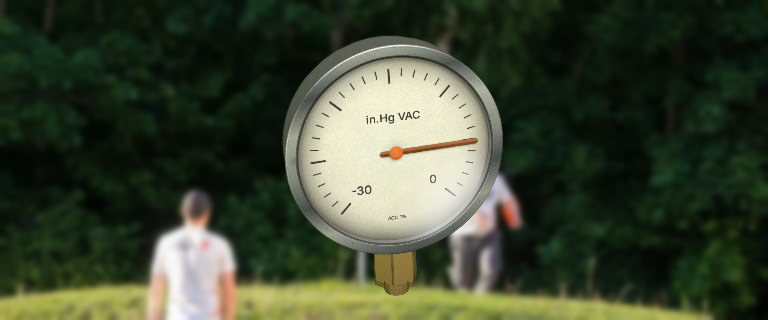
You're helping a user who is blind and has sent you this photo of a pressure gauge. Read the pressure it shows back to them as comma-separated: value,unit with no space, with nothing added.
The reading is -5,inHg
